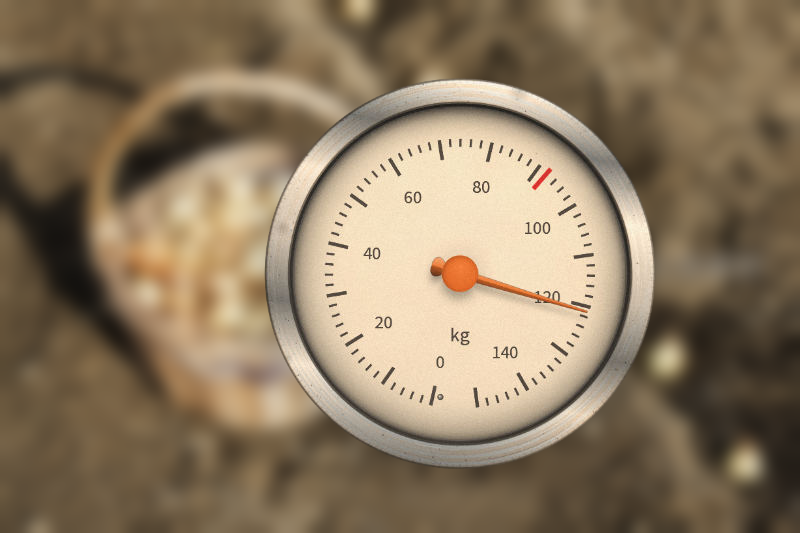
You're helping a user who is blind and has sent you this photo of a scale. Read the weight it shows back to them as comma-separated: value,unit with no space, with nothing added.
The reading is 121,kg
